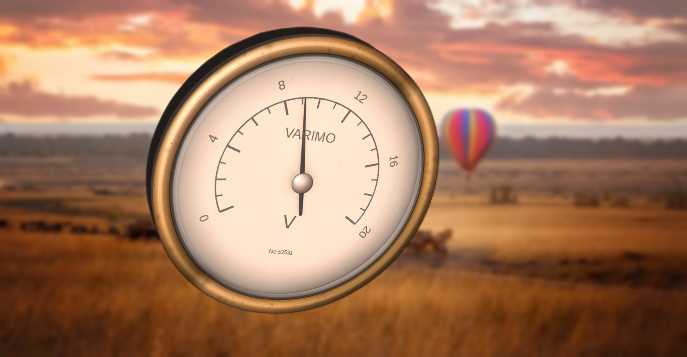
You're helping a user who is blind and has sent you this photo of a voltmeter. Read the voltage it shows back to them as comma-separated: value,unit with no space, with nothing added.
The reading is 9,V
